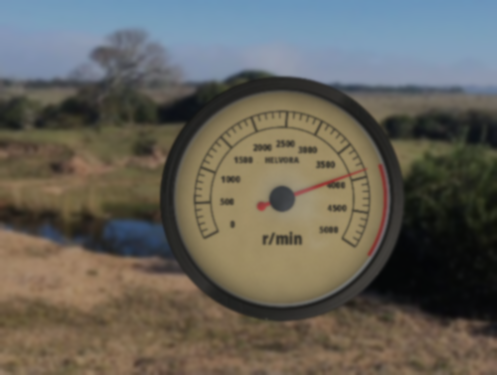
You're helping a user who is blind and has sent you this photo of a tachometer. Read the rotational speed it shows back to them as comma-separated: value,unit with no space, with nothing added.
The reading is 3900,rpm
